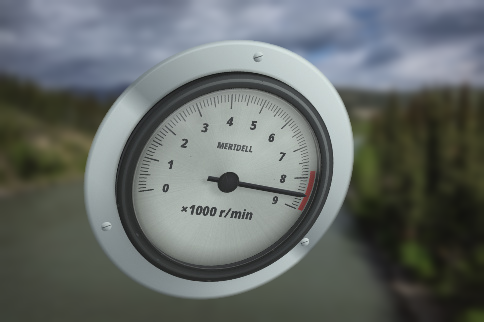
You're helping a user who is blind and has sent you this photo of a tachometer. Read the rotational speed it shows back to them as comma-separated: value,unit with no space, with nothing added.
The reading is 8500,rpm
